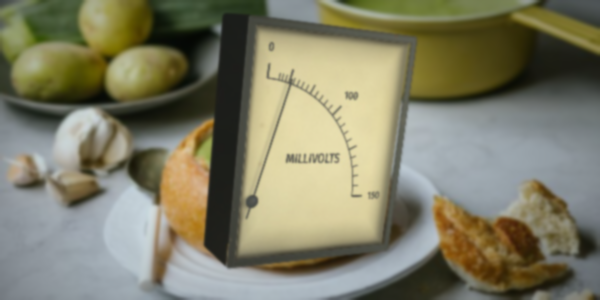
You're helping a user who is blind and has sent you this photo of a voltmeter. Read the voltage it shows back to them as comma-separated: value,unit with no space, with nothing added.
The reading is 50,mV
